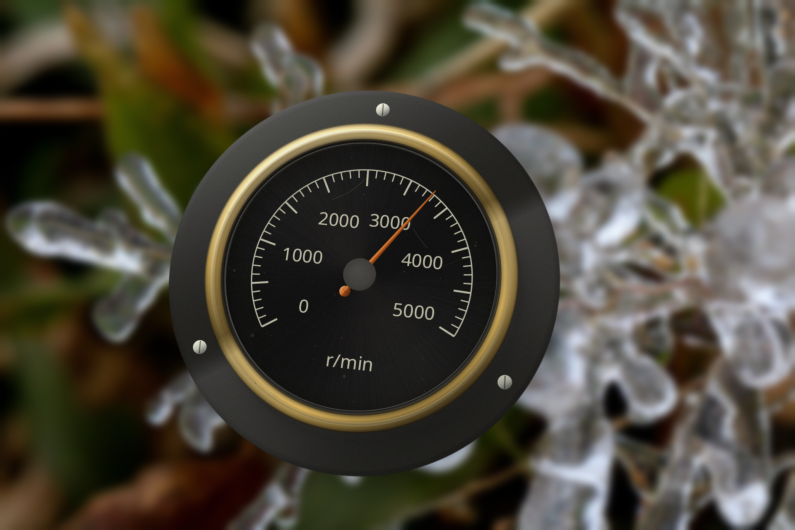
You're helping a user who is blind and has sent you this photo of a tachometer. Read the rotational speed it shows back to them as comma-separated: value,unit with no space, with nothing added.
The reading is 3300,rpm
